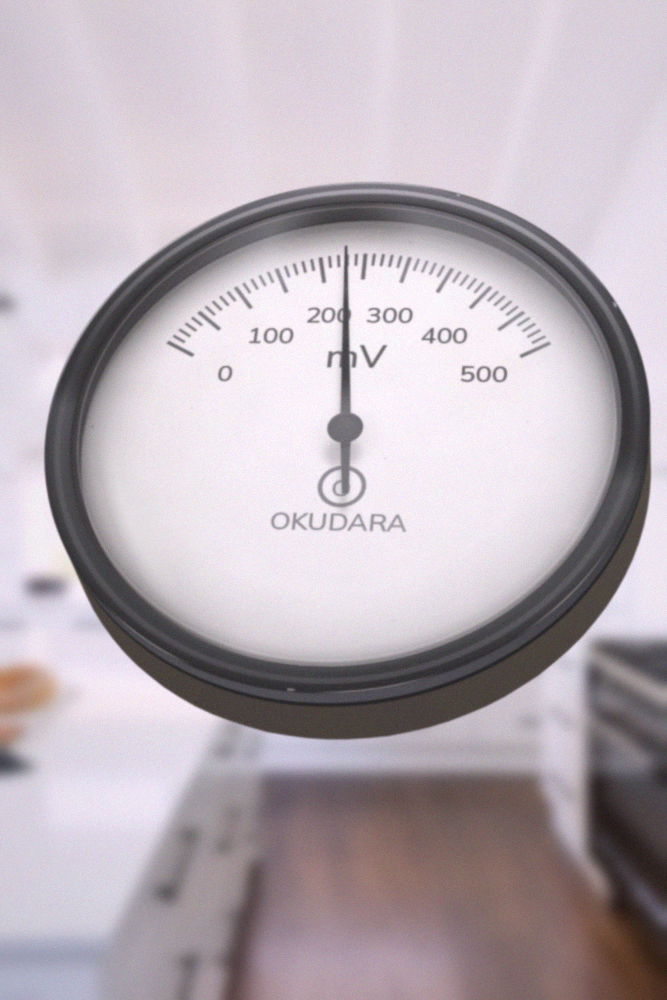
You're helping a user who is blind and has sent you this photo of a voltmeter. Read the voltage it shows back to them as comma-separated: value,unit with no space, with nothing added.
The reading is 230,mV
